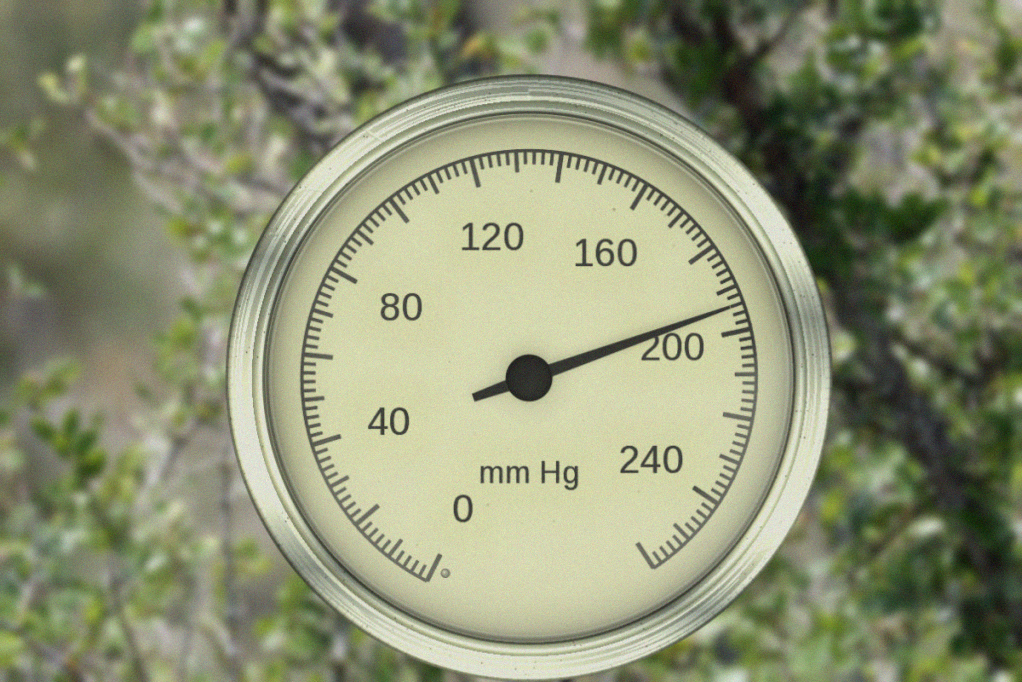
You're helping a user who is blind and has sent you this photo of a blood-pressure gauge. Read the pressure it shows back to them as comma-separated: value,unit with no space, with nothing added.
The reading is 194,mmHg
